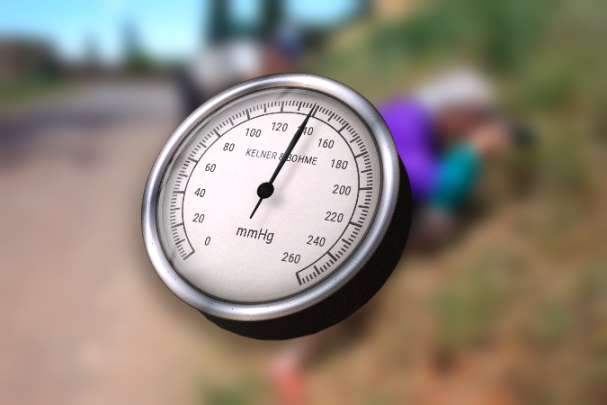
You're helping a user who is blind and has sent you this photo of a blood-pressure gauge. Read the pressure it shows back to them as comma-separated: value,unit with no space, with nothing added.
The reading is 140,mmHg
